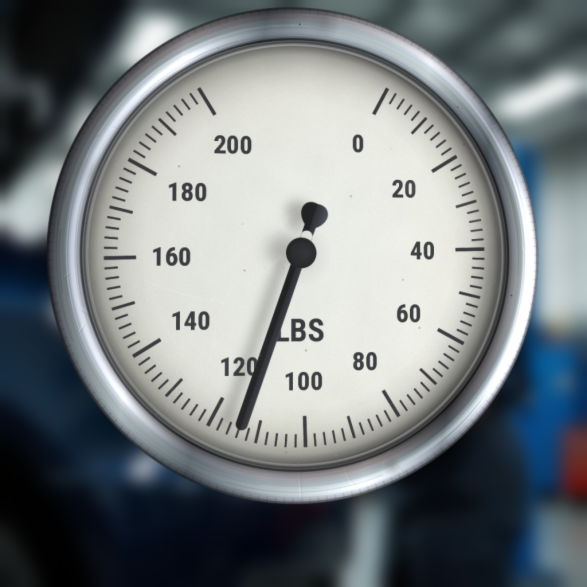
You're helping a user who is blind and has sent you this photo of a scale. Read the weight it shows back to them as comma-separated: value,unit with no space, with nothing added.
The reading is 114,lb
